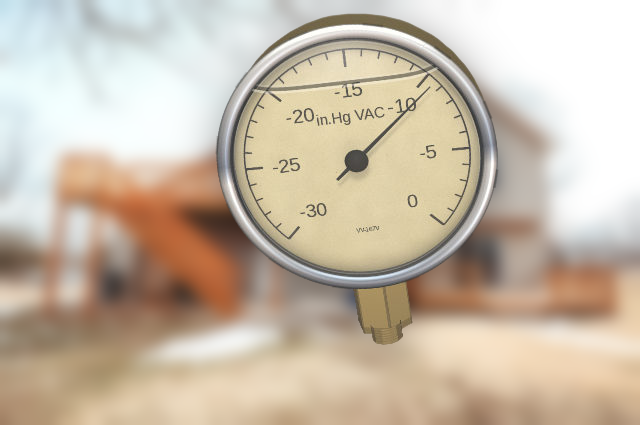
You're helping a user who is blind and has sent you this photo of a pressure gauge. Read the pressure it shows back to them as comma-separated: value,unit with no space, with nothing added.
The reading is -9.5,inHg
